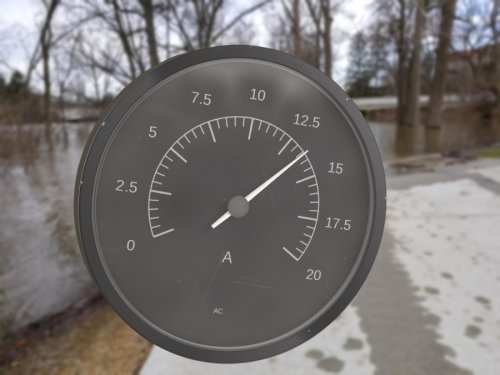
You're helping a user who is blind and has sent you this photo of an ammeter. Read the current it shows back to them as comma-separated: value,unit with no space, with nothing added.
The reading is 13.5,A
